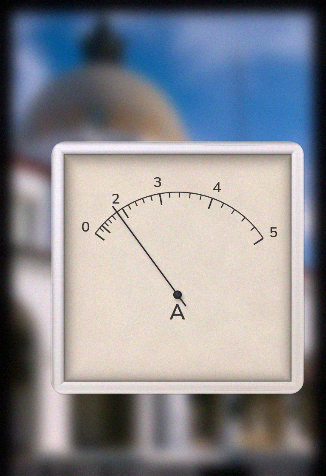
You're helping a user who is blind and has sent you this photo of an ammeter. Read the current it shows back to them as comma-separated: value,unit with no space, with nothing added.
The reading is 1.8,A
